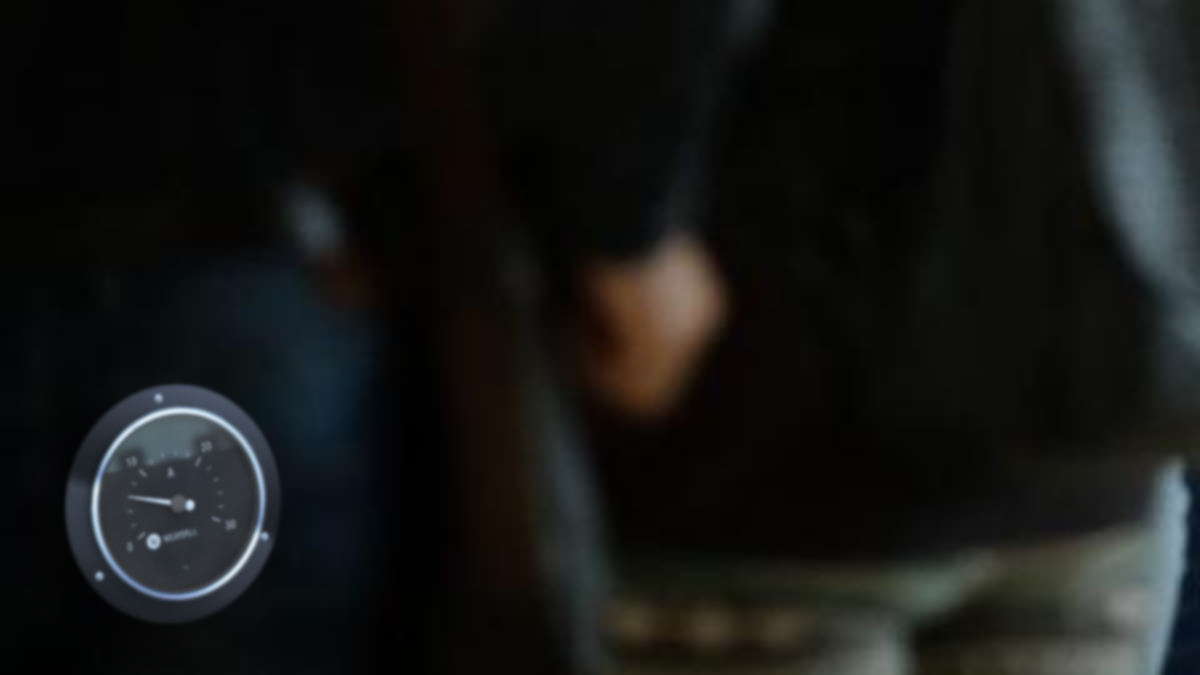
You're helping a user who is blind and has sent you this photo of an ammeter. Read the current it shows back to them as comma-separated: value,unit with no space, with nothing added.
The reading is 6,A
